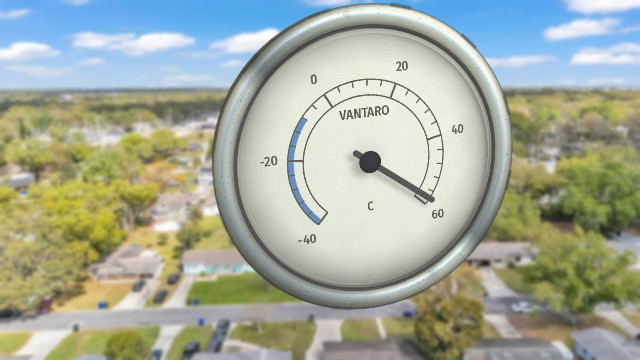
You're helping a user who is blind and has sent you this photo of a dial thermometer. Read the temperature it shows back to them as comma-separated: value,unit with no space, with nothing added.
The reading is 58,°C
